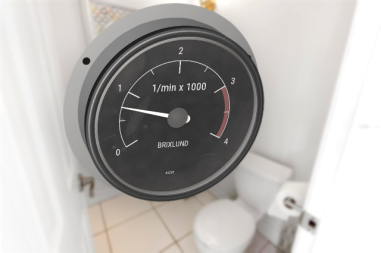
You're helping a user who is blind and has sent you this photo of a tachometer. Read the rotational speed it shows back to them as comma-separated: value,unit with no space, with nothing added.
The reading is 750,rpm
